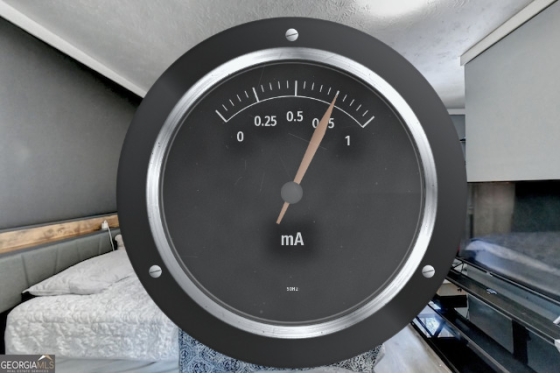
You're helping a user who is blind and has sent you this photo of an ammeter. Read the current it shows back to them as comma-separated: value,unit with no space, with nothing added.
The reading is 0.75,mA
